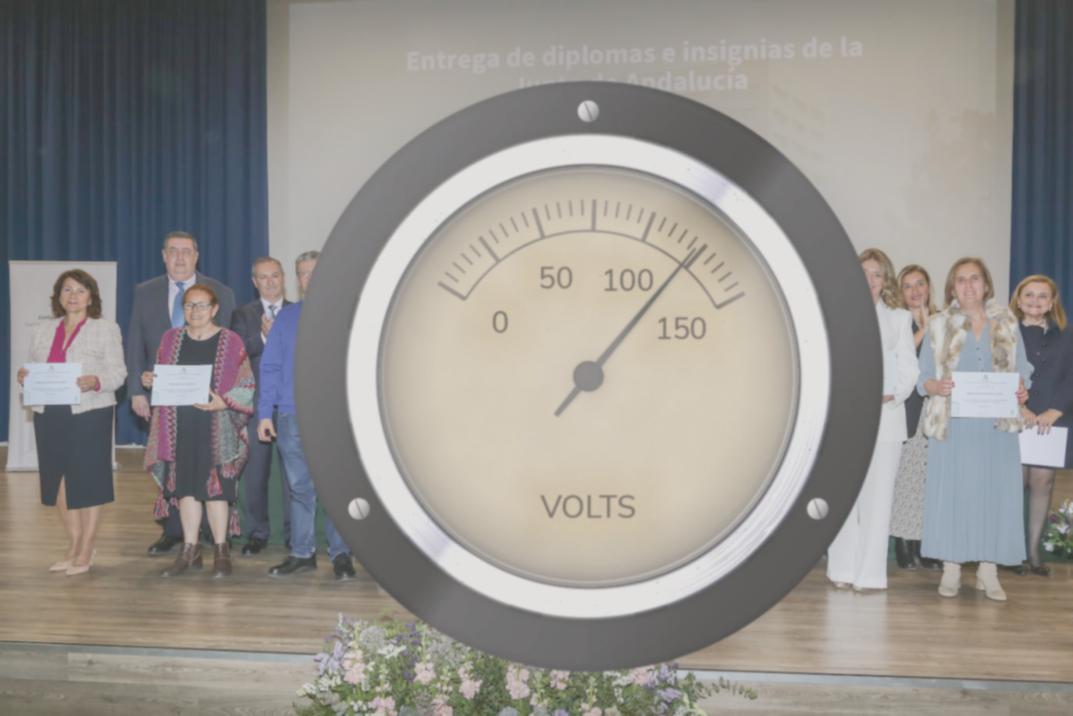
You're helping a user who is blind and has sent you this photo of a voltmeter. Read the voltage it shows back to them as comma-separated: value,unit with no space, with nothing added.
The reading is 122.5,V
